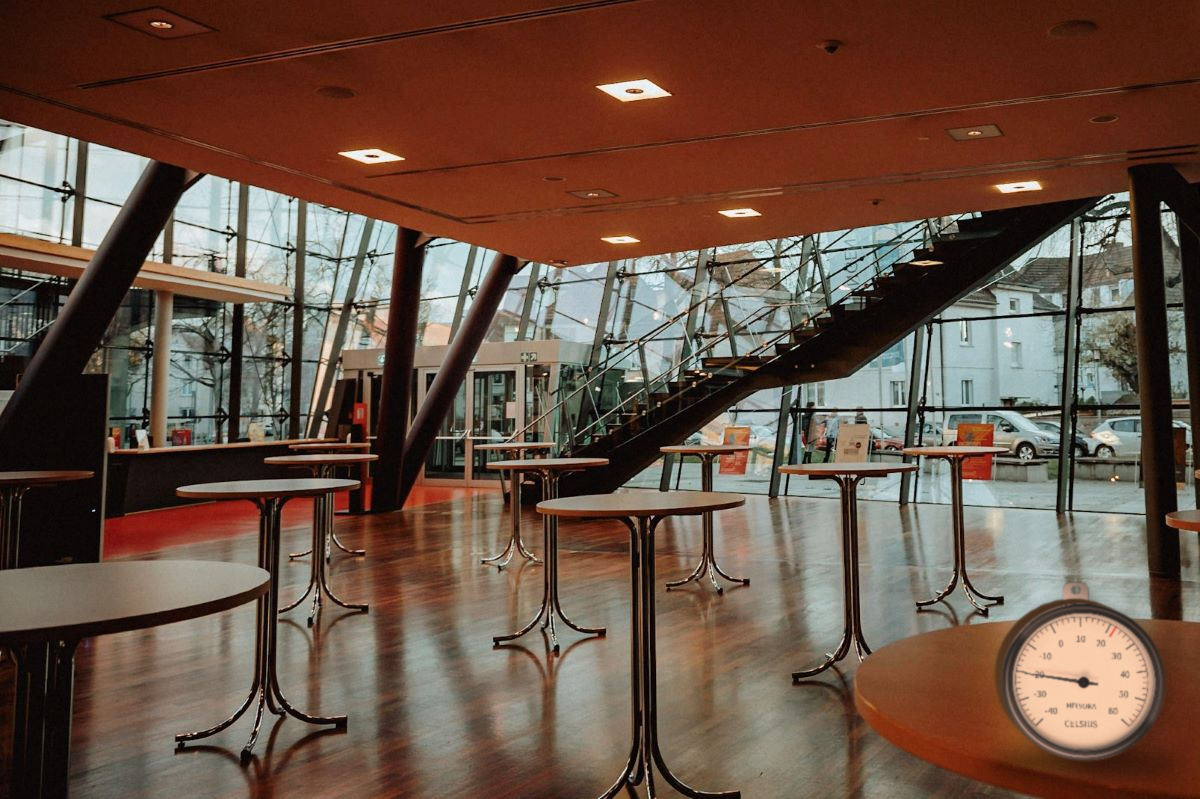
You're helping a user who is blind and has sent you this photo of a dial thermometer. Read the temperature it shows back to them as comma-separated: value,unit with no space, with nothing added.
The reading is -20,°C
